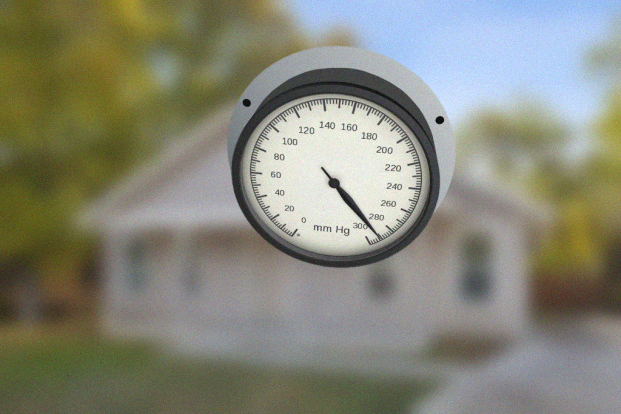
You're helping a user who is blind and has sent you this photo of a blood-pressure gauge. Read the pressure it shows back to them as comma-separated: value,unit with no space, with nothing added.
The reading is 290,mmHg
